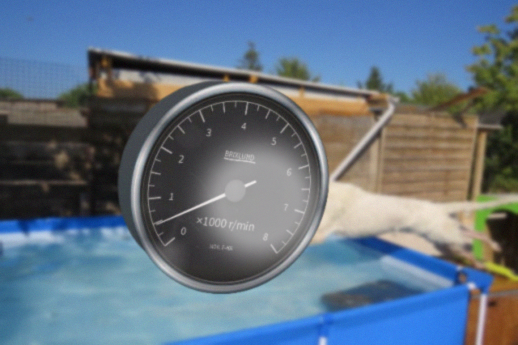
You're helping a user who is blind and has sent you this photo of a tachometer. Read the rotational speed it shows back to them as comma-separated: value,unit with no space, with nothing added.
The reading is 500,rpm
